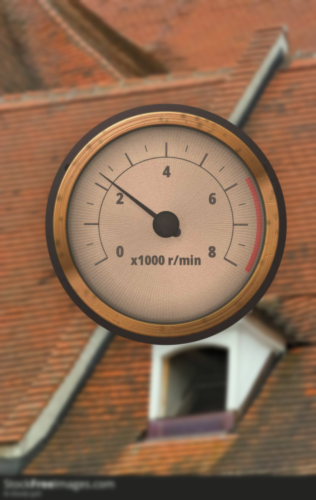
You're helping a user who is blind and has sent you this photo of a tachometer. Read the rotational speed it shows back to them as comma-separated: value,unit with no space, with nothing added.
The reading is 2250,rpm
